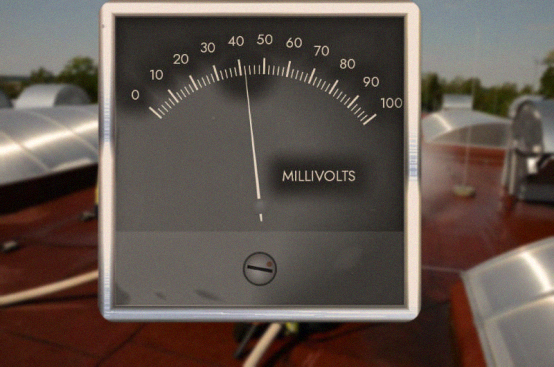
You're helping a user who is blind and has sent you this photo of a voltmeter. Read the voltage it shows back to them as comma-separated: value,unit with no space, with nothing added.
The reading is 42,mV
